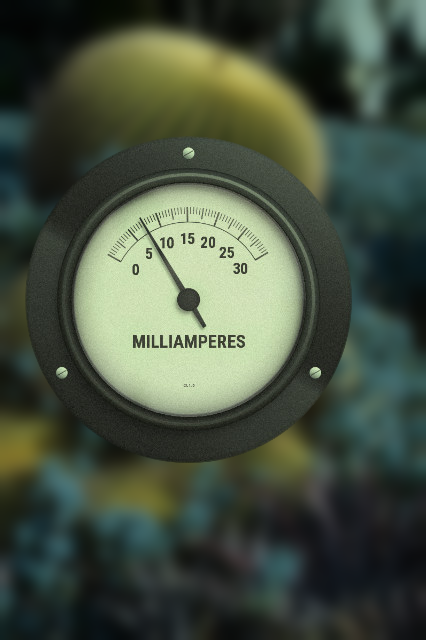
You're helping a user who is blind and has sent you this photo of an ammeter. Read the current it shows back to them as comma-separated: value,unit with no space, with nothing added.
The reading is 7.5,mA
